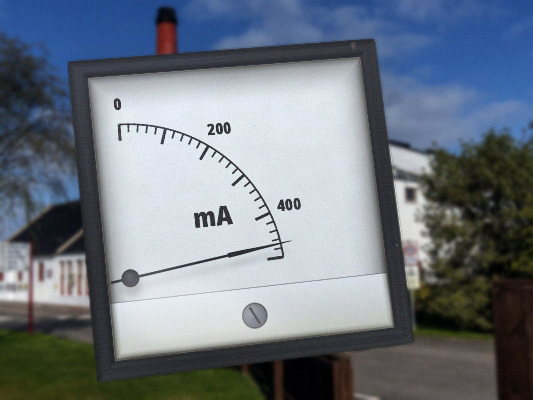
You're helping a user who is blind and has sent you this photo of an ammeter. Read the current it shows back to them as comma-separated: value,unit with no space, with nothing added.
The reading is 470,mA
